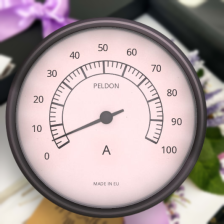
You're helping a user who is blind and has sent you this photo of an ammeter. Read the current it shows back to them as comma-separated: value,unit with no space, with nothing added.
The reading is 4,A
